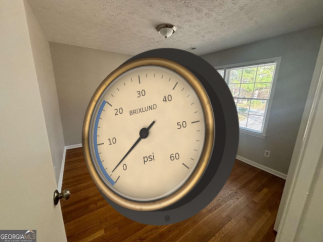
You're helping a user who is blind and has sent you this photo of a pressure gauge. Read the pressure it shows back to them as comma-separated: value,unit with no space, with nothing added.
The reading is 2,psi
